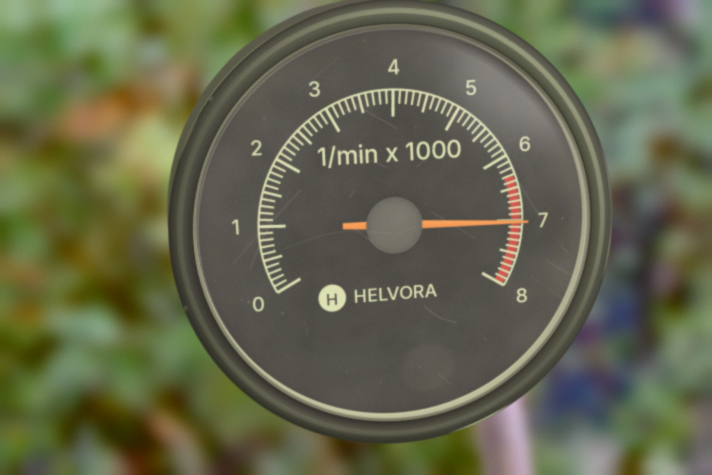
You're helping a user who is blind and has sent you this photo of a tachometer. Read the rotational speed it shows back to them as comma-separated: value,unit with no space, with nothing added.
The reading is 7000,rpm
